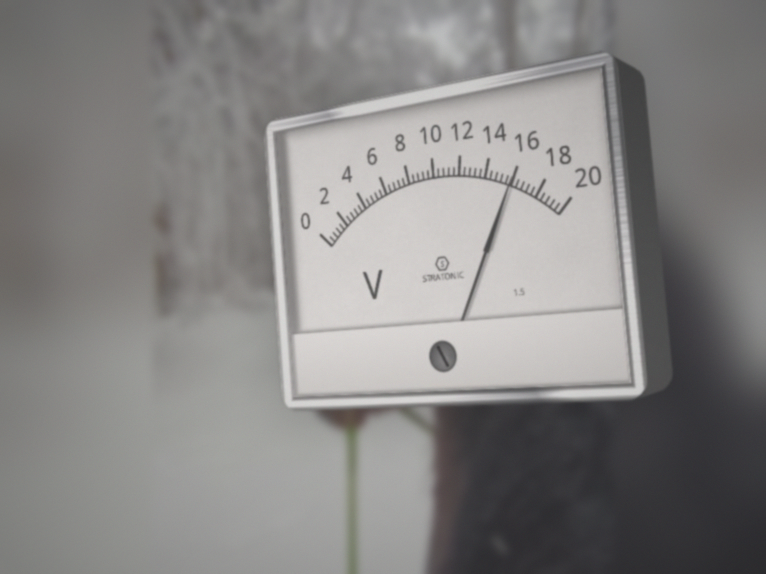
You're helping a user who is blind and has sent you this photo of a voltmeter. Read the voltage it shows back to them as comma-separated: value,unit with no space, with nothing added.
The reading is 16,V
